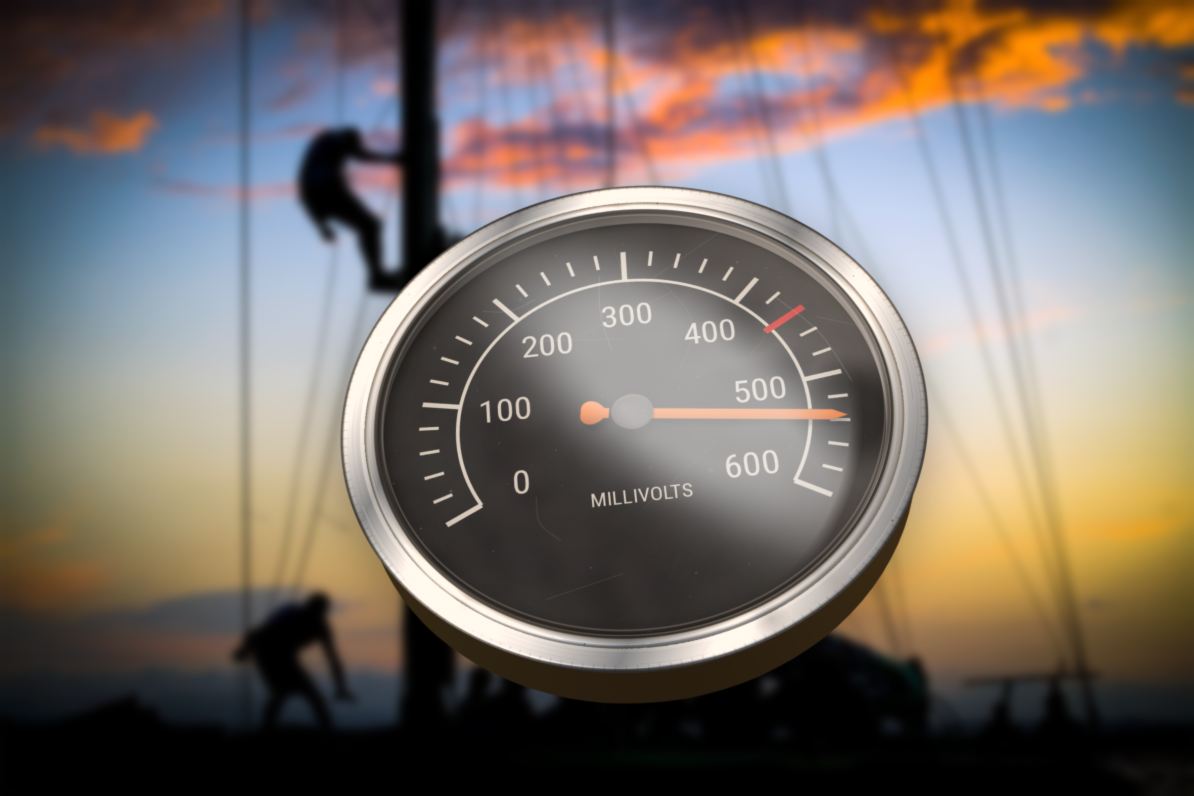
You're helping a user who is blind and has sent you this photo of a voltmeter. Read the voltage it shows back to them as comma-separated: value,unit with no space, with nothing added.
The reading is 540,mV
